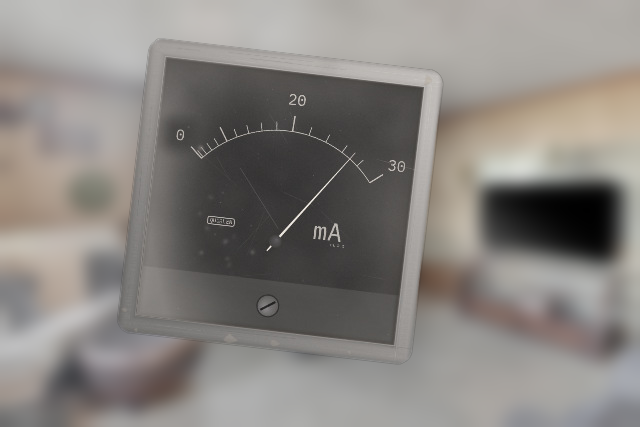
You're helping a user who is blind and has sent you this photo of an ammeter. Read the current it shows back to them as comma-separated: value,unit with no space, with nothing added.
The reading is 27,mA
